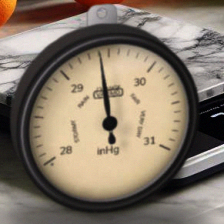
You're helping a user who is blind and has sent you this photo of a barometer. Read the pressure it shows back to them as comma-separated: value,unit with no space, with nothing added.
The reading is 29.4,inHg
